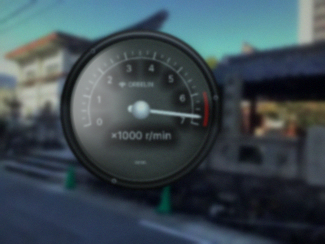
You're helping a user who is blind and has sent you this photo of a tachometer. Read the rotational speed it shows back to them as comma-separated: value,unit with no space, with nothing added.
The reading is 6750,rpm
